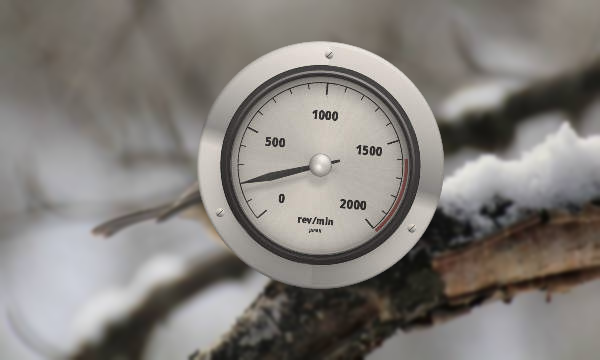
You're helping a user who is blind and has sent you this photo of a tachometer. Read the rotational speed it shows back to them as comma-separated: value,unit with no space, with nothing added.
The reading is 200,rpm
